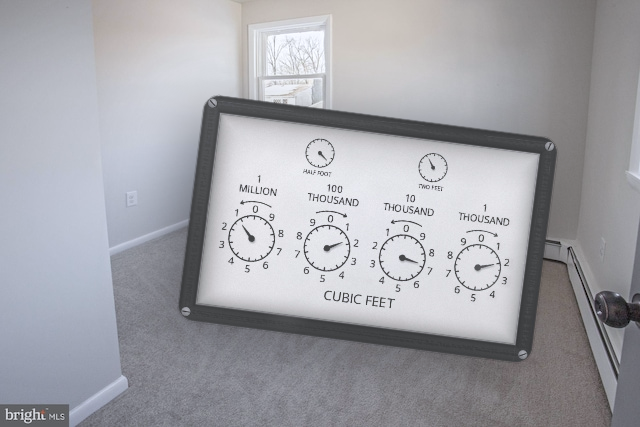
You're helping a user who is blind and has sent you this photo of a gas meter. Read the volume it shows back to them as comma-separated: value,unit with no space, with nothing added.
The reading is 117200,ft³
